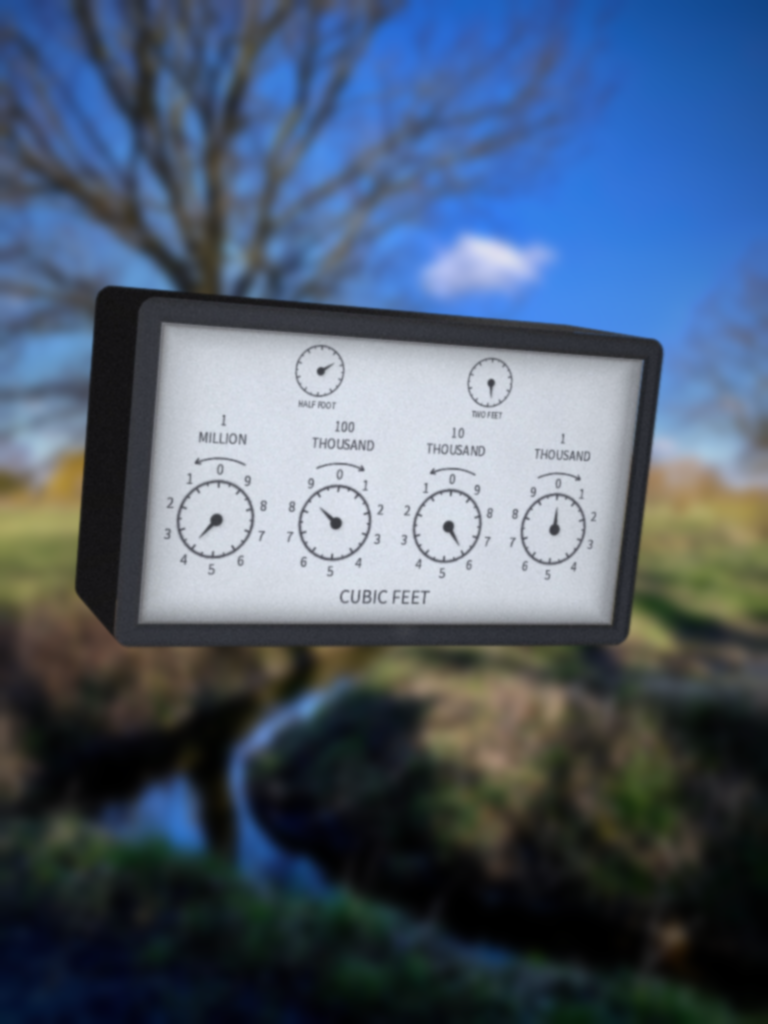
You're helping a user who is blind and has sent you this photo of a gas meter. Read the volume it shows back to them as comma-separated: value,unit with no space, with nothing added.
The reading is 386000,ft³
